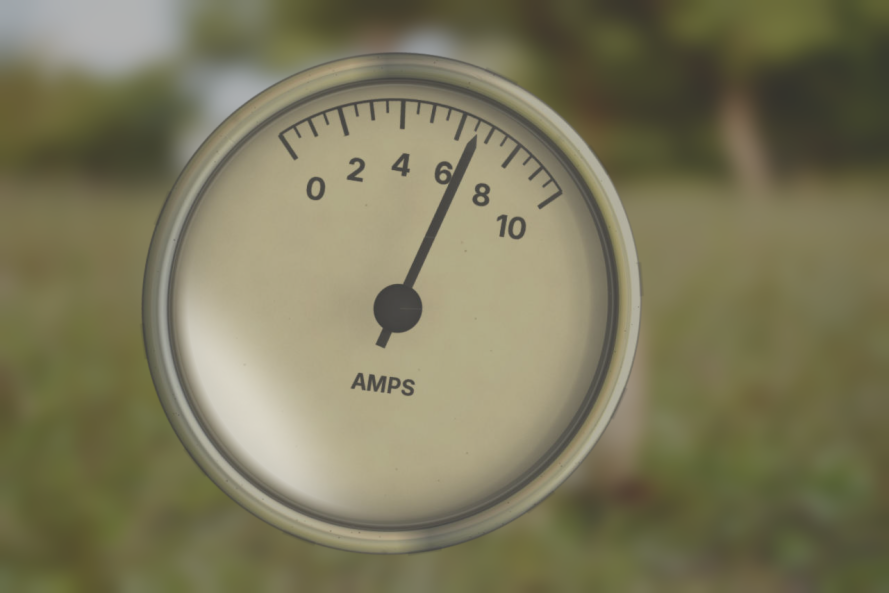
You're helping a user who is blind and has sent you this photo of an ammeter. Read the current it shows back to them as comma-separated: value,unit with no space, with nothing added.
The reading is 6.5,A
